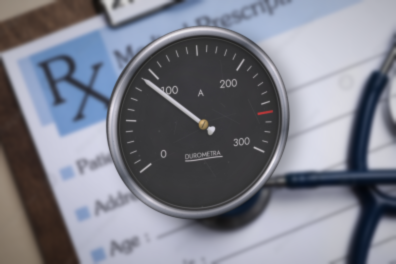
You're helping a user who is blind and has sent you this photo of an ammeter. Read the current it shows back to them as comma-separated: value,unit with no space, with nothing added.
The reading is 90,A
